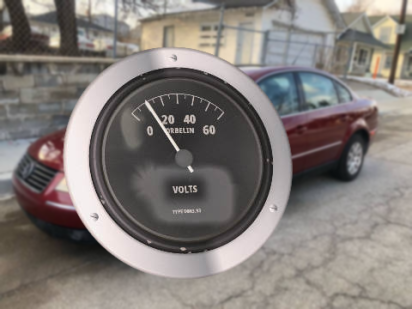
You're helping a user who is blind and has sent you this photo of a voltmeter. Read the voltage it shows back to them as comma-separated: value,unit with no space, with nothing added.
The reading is 10,V
